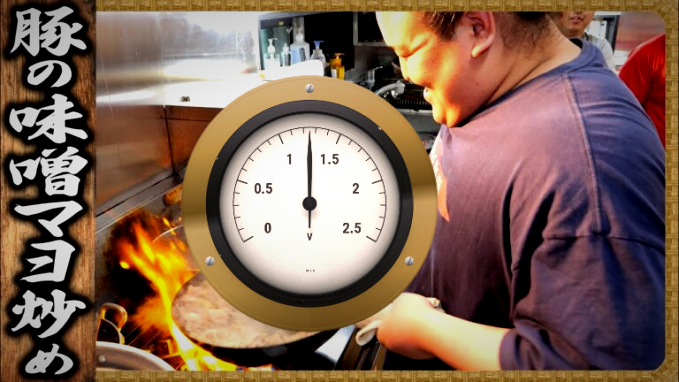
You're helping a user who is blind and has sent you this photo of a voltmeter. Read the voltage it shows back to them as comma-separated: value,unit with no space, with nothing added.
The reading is 1.25,V
